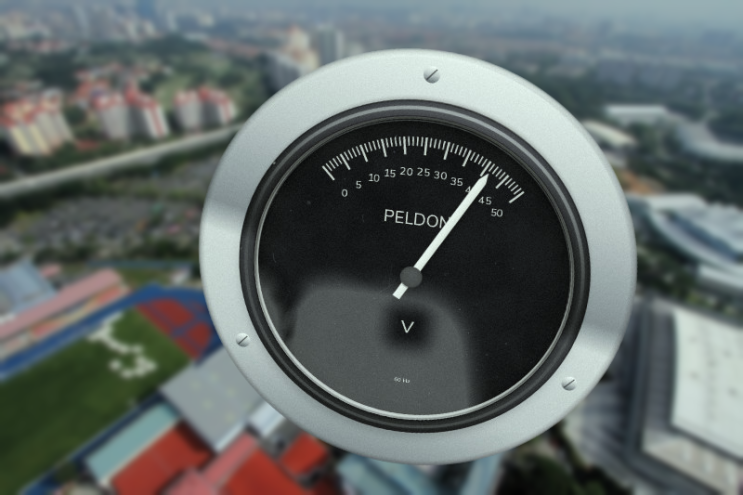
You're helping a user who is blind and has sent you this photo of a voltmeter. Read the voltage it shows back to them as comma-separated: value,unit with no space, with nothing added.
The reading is 41,V
